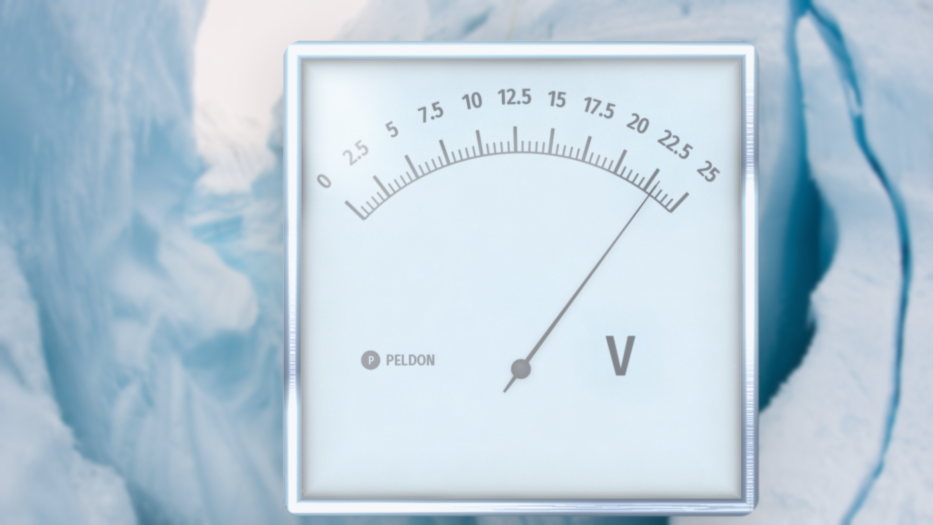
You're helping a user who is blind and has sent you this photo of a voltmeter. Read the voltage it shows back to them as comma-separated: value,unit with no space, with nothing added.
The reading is 23,V
